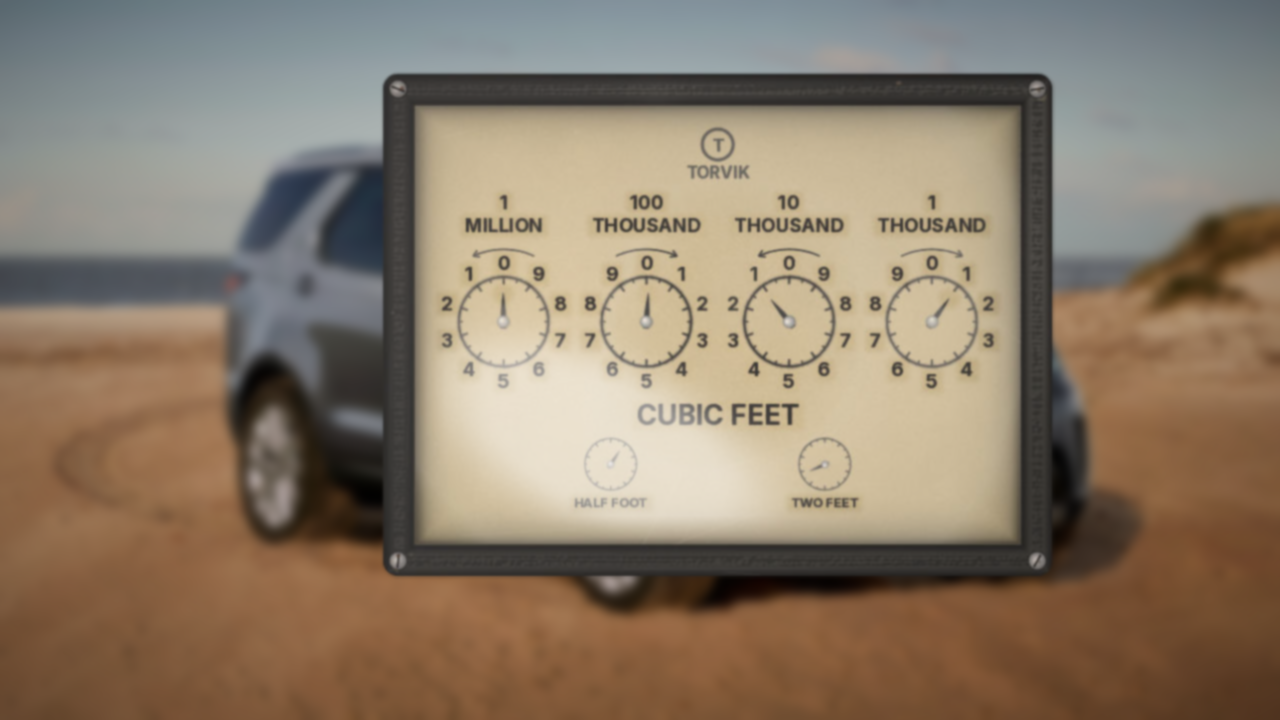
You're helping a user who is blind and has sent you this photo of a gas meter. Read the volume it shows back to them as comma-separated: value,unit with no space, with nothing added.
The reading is 1100,ft³
